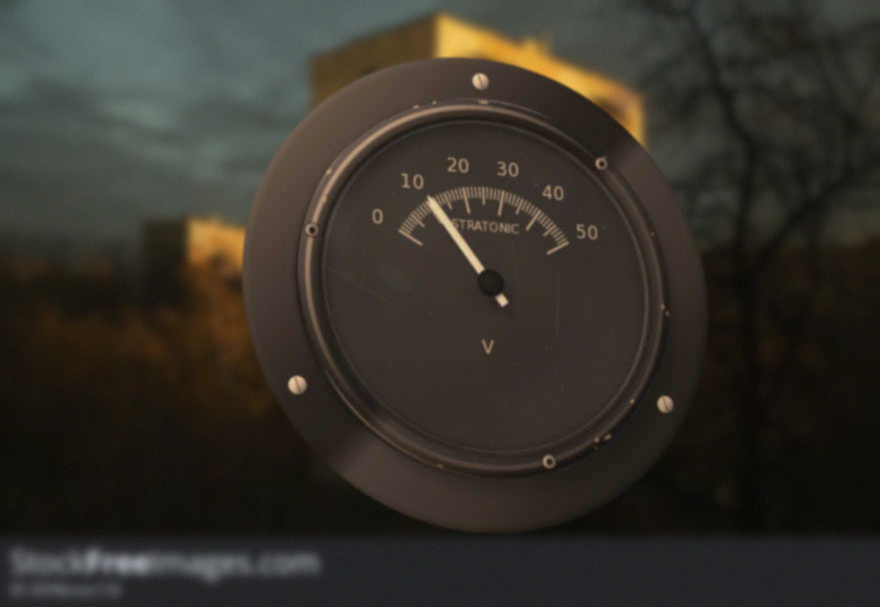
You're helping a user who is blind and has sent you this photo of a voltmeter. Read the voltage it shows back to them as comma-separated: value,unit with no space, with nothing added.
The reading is 10,V
